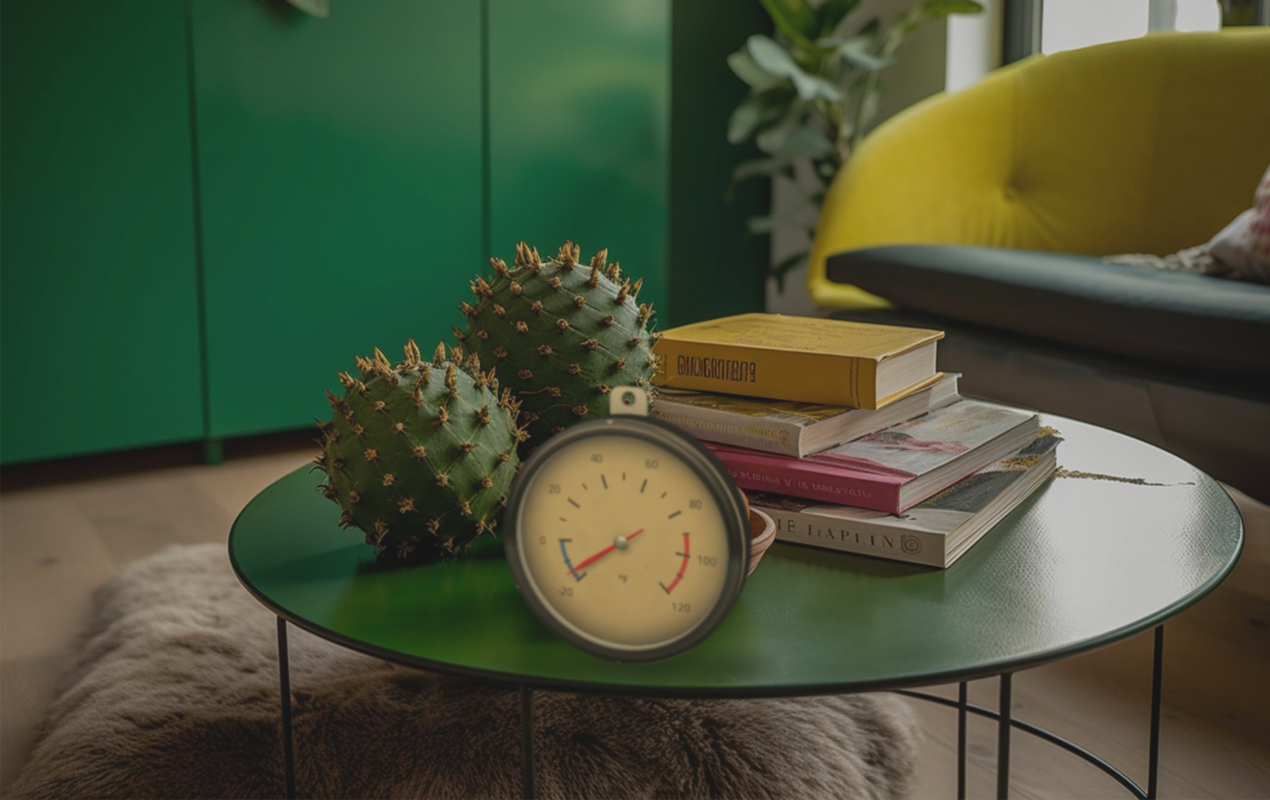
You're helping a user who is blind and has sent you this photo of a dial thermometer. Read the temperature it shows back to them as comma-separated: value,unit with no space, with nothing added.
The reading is -15,°F
